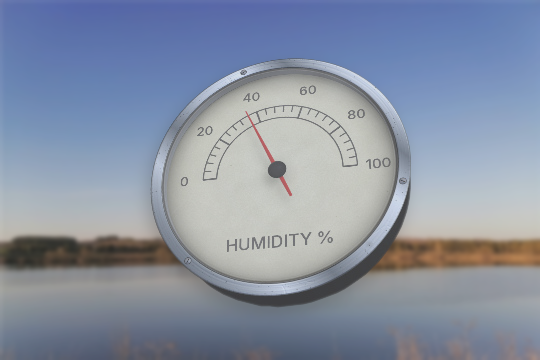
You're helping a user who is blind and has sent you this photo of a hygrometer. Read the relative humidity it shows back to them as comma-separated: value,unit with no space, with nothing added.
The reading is 36,%
